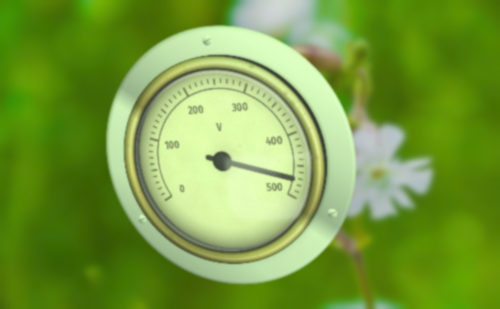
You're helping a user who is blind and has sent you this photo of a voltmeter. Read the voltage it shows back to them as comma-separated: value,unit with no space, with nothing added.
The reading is 470,V
